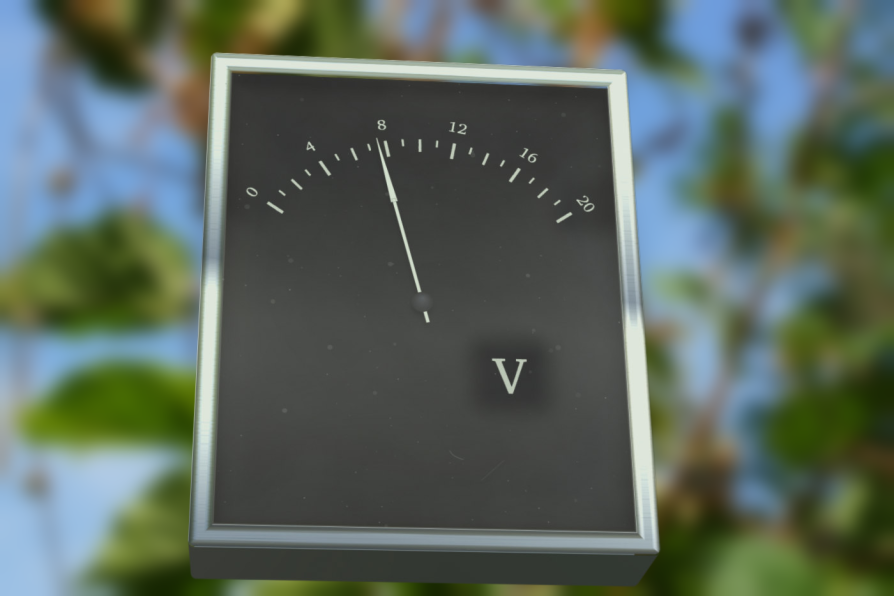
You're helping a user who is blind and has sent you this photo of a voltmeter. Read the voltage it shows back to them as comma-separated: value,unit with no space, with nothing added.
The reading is 7.5,V
